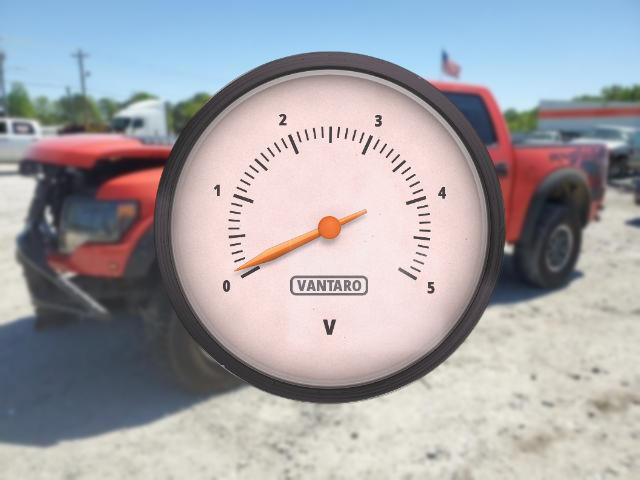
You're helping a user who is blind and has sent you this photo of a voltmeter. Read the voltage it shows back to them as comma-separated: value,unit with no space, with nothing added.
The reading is 0.1,V
